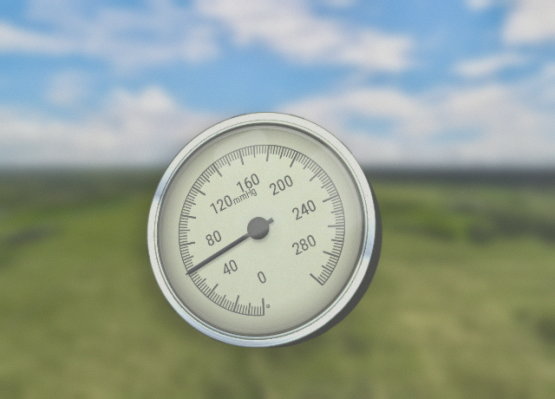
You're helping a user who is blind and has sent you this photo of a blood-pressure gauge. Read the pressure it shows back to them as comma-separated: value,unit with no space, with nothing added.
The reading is 60,mmHg
